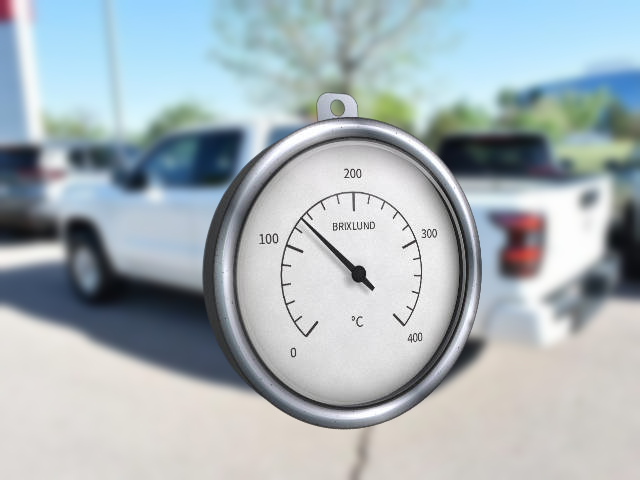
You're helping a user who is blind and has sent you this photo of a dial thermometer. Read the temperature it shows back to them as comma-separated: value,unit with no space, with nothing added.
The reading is 130,°C
